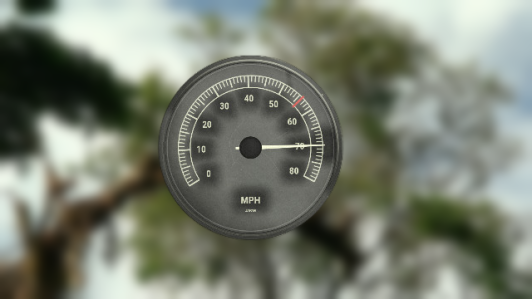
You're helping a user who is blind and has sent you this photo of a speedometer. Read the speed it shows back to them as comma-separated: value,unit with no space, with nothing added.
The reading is 70,mph
